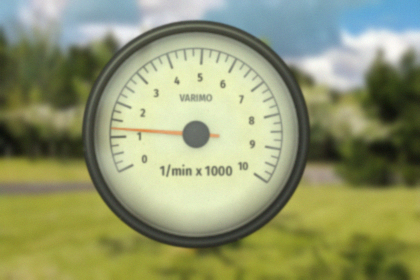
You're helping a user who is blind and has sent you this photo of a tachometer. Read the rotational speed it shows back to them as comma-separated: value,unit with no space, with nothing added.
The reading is 1250,rpm
